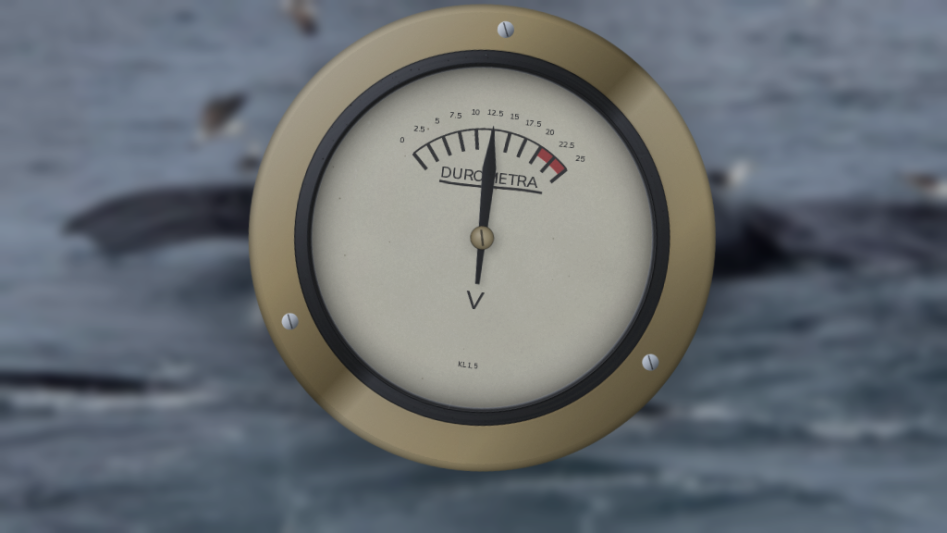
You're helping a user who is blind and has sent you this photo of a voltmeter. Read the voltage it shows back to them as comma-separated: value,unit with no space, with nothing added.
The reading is 12.5,V
